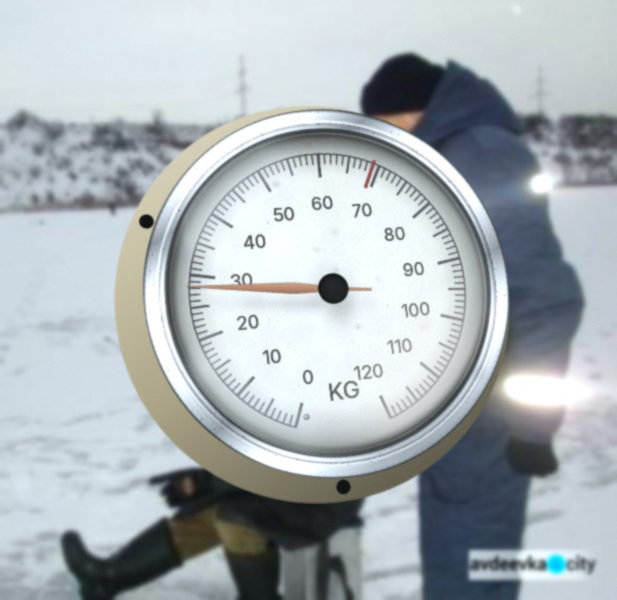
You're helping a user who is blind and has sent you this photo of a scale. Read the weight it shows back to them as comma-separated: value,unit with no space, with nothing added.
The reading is 28,kg
